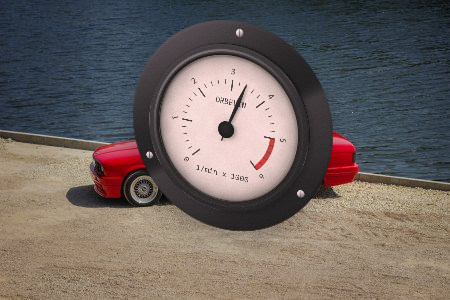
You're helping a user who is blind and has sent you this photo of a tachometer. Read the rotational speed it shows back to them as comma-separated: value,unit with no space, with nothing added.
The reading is 3400,rpm
